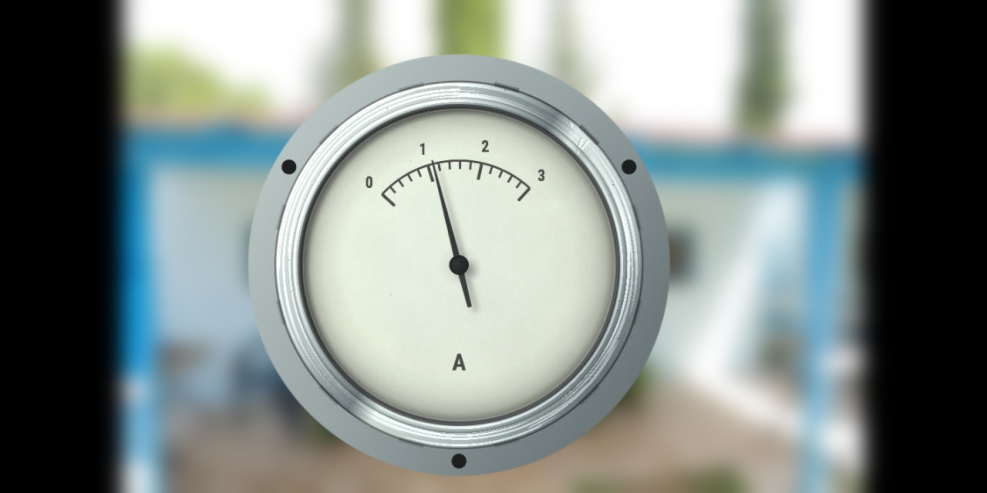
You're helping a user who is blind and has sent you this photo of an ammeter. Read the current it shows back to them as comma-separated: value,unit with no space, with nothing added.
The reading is 1.1,A
